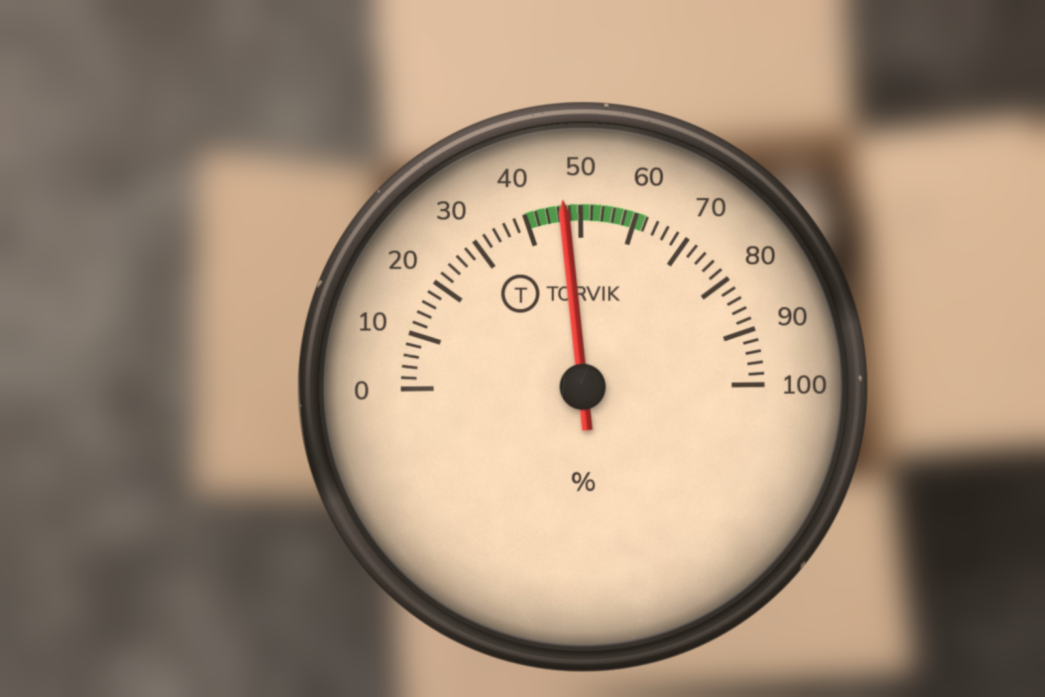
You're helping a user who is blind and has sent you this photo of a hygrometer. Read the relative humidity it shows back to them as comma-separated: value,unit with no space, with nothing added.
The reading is 47,%
